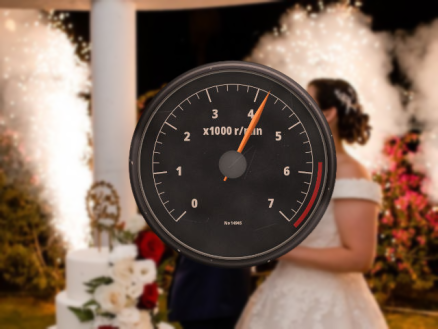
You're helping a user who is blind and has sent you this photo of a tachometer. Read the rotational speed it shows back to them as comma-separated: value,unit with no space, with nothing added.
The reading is 4200,rpm
